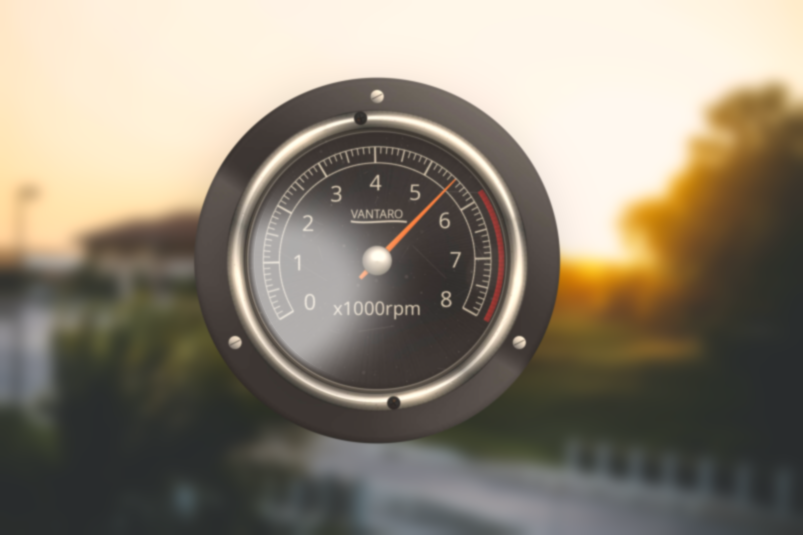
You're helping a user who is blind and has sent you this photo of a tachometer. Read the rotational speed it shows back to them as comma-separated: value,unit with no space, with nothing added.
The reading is 5500,rpm
